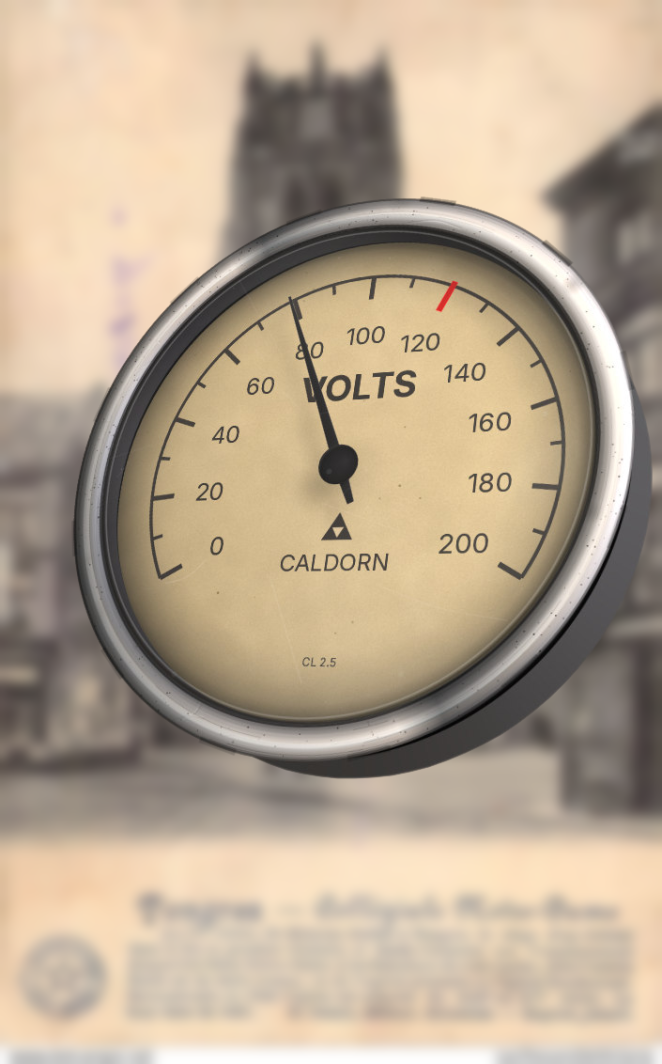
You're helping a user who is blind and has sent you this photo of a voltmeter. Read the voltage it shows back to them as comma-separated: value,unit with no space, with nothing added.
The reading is 80,V
